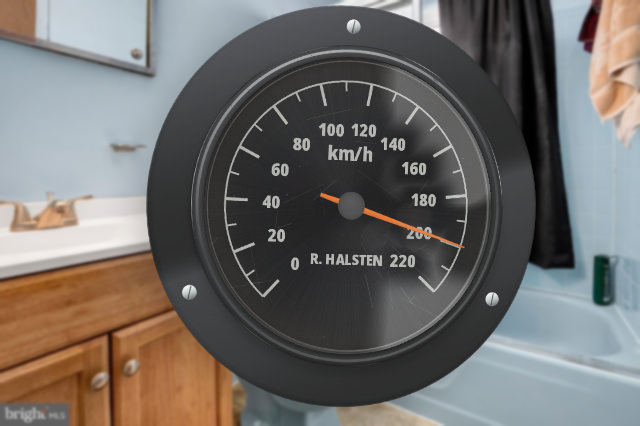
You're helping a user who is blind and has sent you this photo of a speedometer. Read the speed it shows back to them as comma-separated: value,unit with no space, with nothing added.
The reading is 200,km/h
